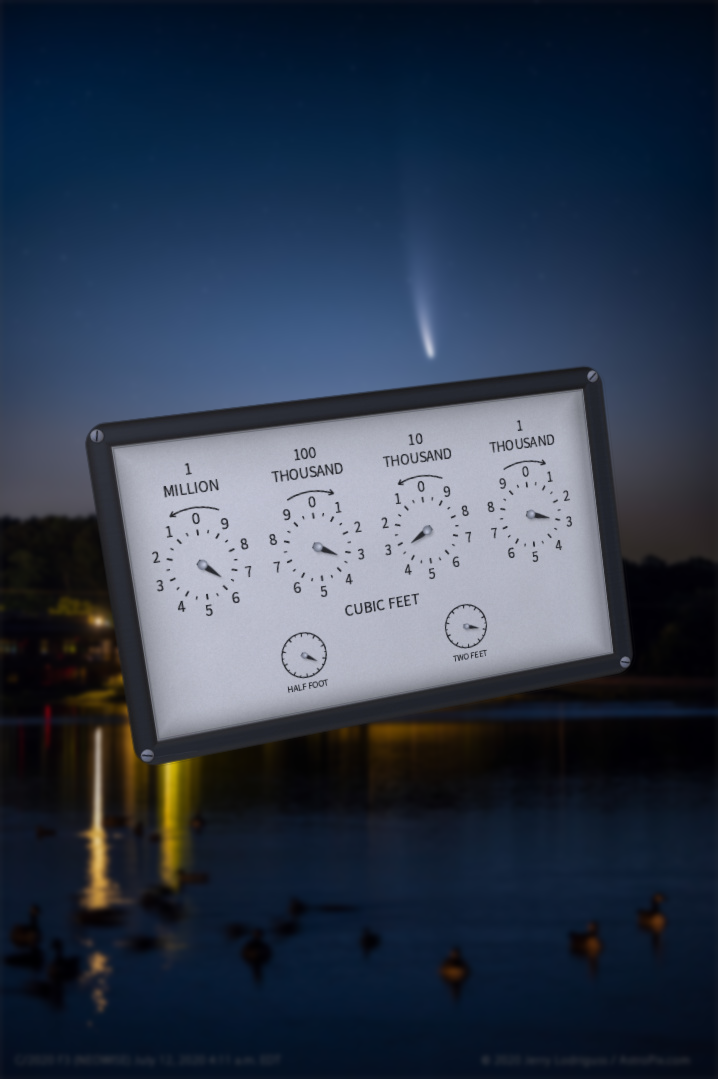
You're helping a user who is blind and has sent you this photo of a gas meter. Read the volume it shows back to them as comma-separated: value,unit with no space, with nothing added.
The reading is 633300,ft³
